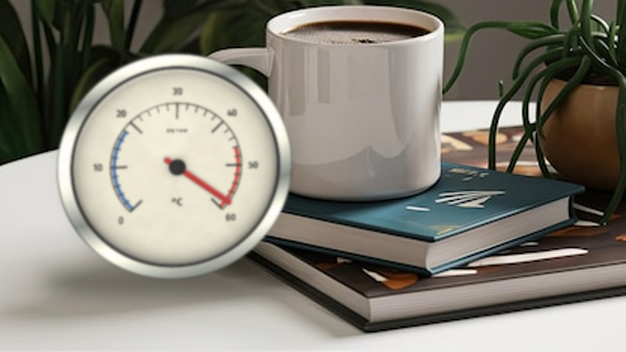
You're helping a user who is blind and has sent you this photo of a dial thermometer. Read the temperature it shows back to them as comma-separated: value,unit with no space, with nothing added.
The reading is 58,°C
